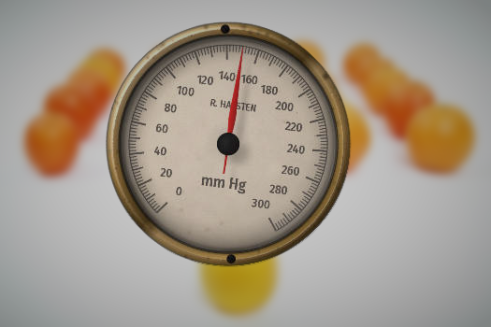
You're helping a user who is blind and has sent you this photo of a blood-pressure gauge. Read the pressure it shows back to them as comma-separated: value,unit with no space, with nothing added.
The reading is 150,mmHg
